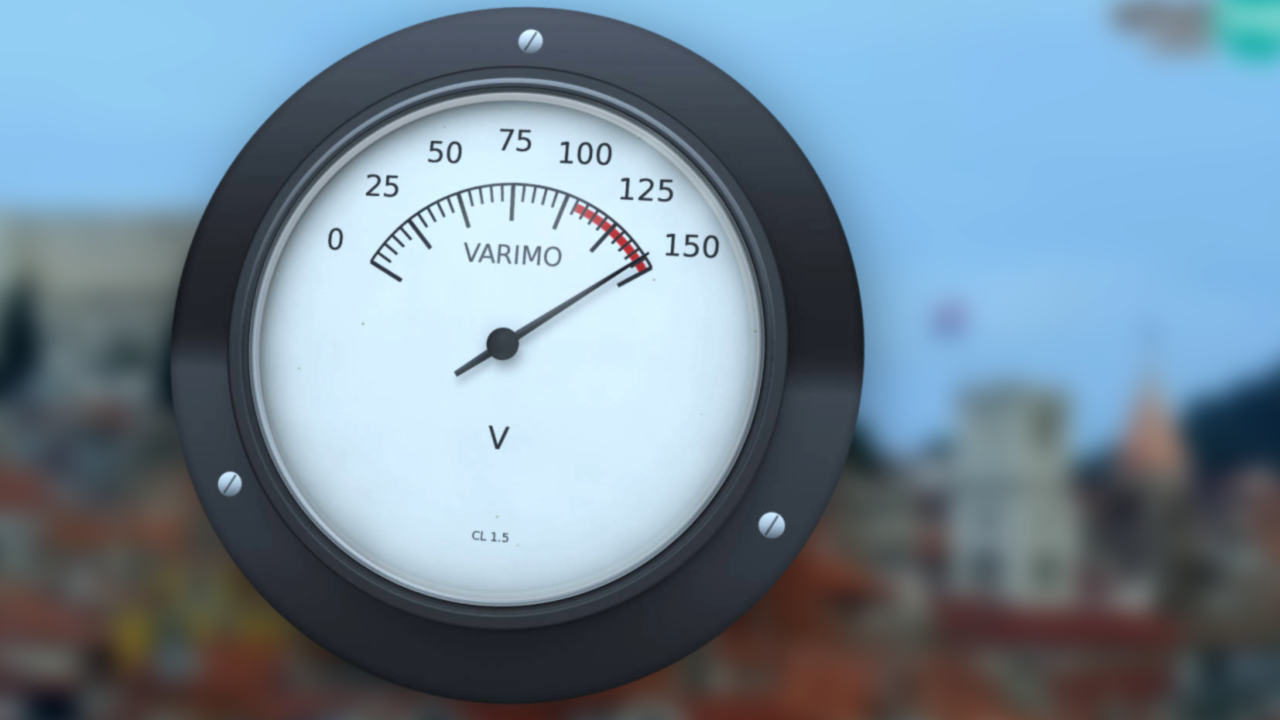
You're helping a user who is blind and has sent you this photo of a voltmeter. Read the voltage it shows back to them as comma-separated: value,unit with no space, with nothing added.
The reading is 145,V
